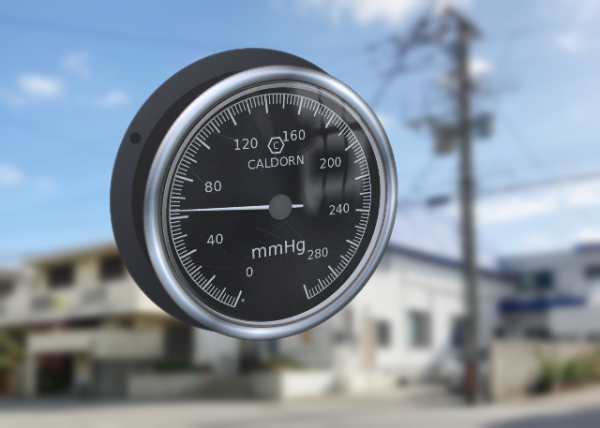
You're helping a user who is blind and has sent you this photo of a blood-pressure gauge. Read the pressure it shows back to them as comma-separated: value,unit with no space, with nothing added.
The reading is 64,mmHg
